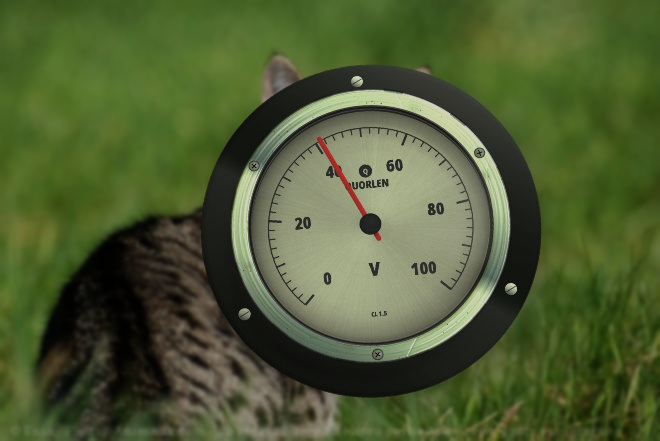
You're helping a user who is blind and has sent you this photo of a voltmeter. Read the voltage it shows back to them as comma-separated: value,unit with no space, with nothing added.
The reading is 41,V
